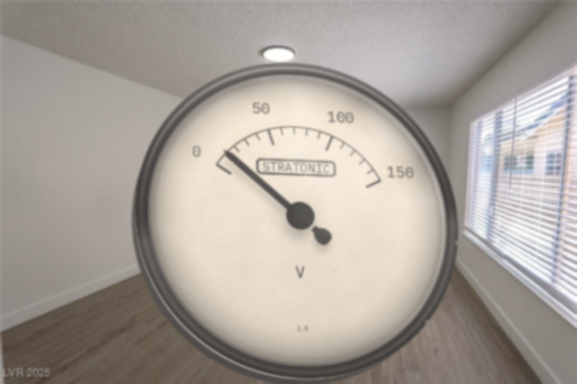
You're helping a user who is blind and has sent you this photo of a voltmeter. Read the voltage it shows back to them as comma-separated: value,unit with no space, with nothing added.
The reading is 10,V
